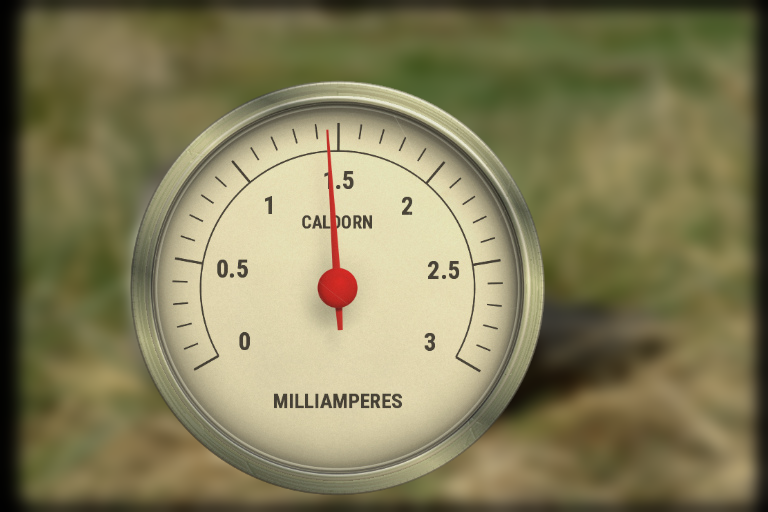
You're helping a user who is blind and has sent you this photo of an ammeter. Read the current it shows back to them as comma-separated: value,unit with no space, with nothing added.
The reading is 1.45,mA
